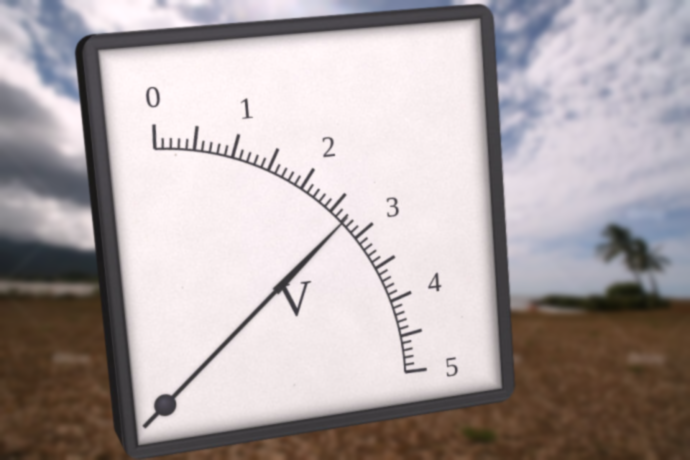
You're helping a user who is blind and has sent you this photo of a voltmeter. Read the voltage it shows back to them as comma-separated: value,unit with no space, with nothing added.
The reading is 2.7,V
